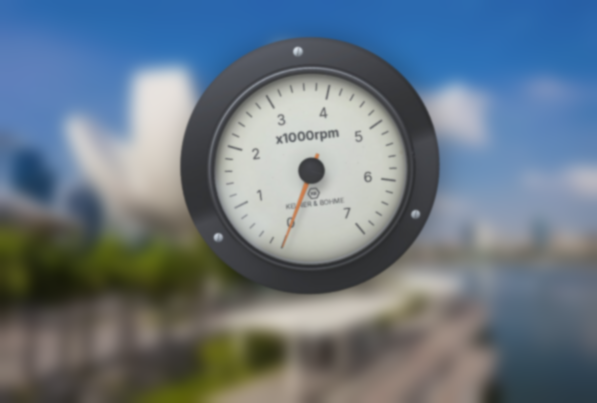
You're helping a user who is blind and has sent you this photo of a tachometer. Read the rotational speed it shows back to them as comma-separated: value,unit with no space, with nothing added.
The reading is 0,rpm
